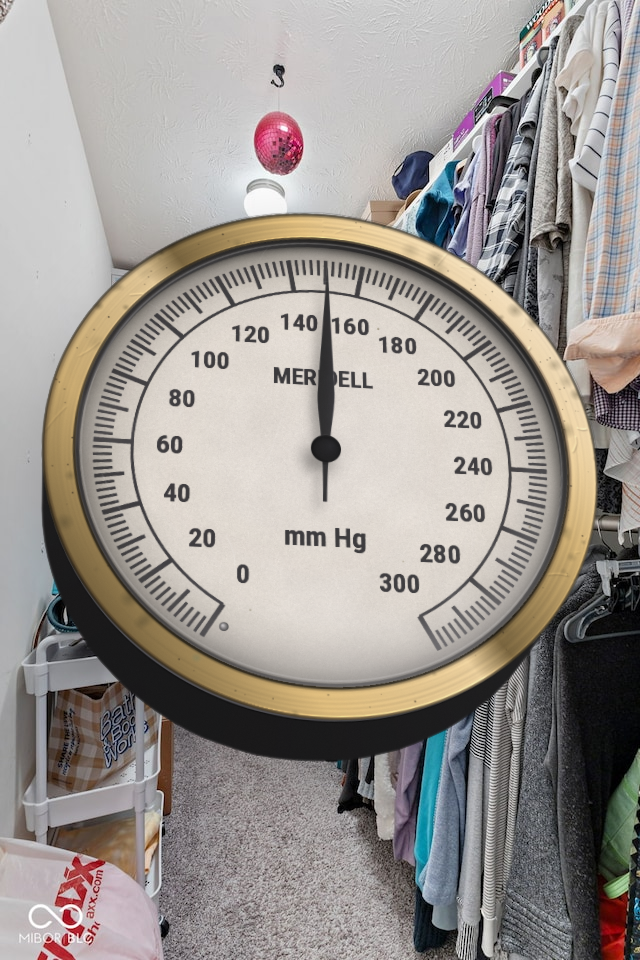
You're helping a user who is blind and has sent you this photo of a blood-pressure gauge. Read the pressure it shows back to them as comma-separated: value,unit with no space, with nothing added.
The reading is 150,mmHg
